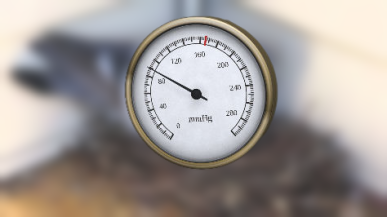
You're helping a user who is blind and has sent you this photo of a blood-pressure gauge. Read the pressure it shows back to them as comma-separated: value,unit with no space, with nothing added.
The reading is 90,mmHg
